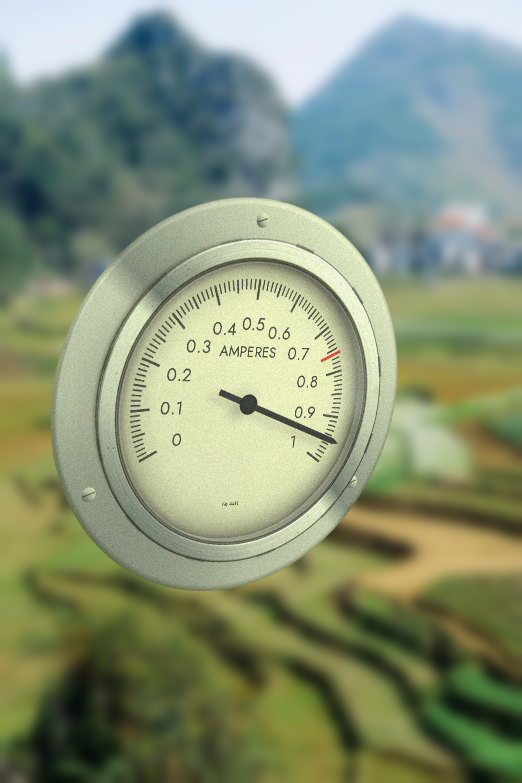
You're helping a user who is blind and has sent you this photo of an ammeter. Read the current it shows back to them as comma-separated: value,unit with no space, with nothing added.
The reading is 0.95,A
